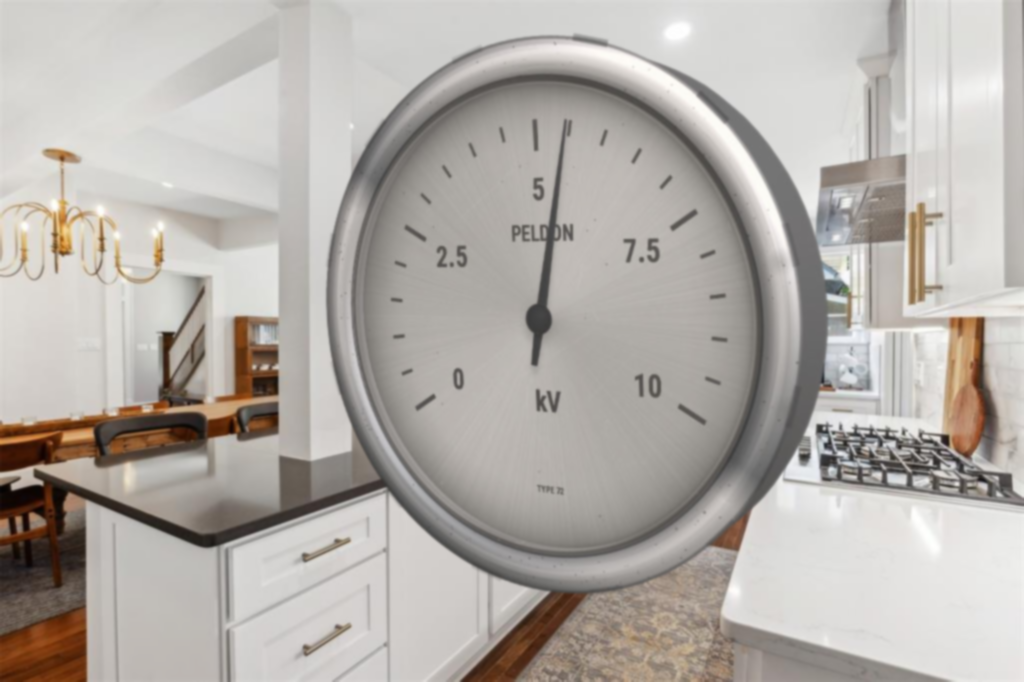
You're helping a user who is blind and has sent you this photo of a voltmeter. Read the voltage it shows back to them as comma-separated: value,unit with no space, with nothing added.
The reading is 5.5,kV
